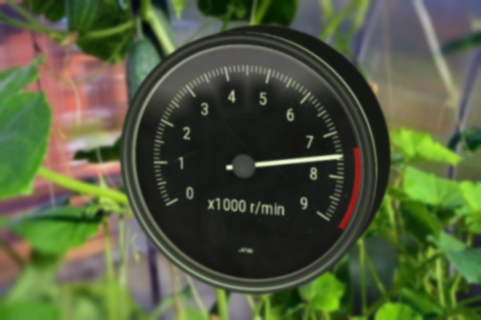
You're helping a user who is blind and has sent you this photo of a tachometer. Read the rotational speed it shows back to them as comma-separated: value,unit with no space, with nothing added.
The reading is 7500,rpm
